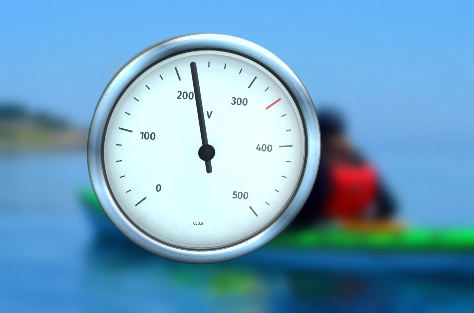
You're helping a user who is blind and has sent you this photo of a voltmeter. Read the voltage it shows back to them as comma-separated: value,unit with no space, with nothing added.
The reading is 220,V
